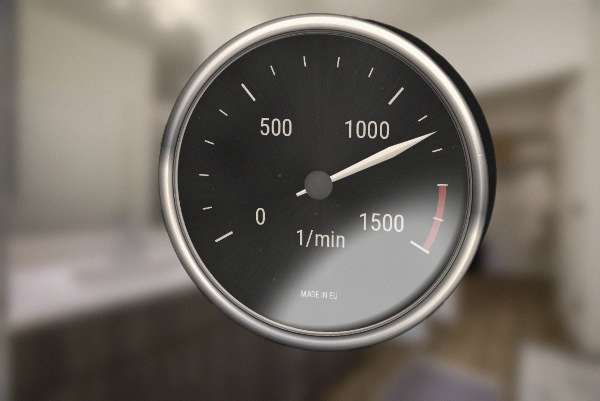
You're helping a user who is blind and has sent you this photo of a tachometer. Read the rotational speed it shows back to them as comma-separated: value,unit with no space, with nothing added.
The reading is 1150,rpm
